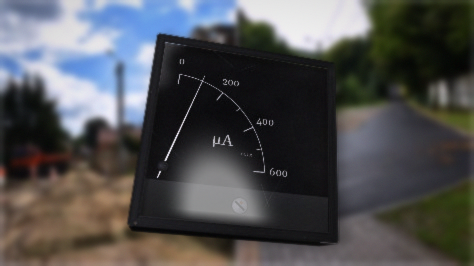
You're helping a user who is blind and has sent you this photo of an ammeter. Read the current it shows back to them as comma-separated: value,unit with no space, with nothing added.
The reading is 100,µA
